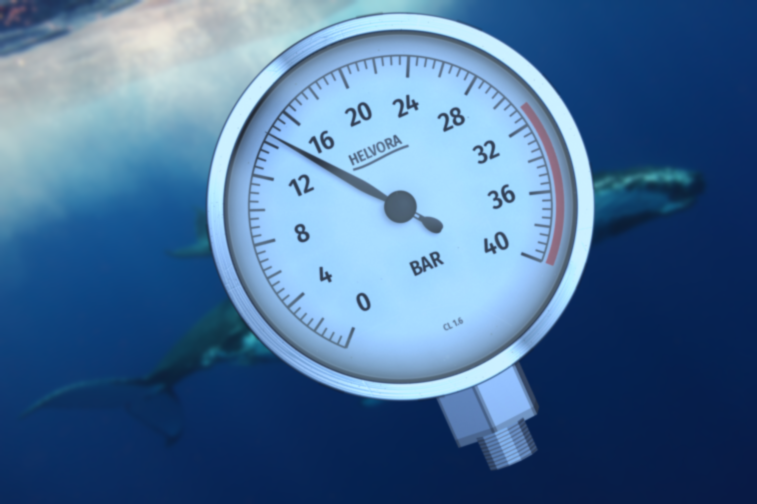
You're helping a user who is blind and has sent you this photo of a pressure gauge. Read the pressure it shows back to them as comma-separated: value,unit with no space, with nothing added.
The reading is 14.5,bar
